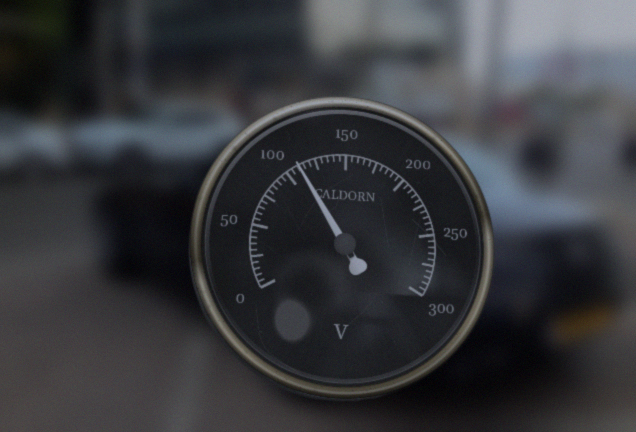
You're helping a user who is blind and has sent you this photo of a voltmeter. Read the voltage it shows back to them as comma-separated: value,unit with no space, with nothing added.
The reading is 110,V
